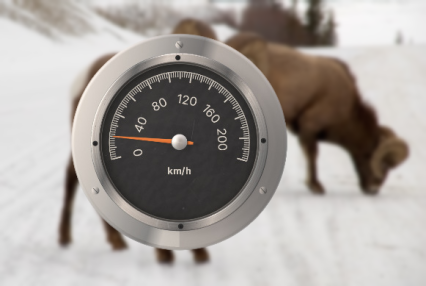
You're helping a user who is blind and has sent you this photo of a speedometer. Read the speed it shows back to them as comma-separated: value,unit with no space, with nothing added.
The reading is 20,km/h
